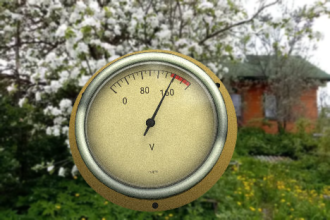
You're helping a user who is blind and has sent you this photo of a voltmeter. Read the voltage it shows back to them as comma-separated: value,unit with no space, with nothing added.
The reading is 160,V
